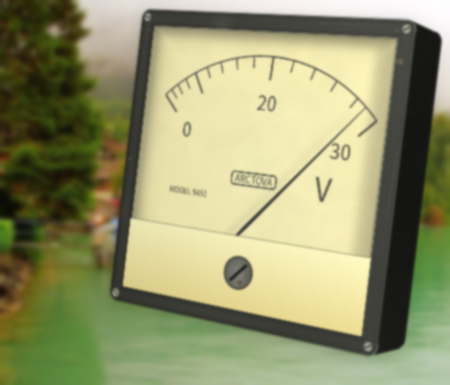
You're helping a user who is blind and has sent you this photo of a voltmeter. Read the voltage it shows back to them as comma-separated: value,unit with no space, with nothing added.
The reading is 29,V
